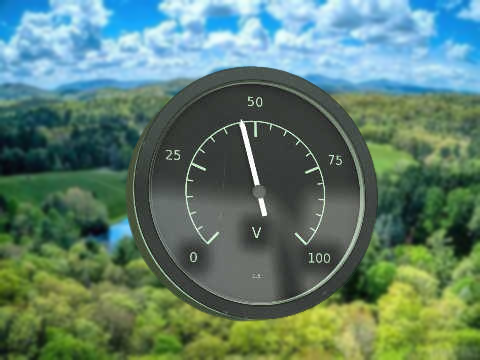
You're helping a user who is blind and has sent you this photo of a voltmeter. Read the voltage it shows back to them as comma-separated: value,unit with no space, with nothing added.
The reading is 45,V
